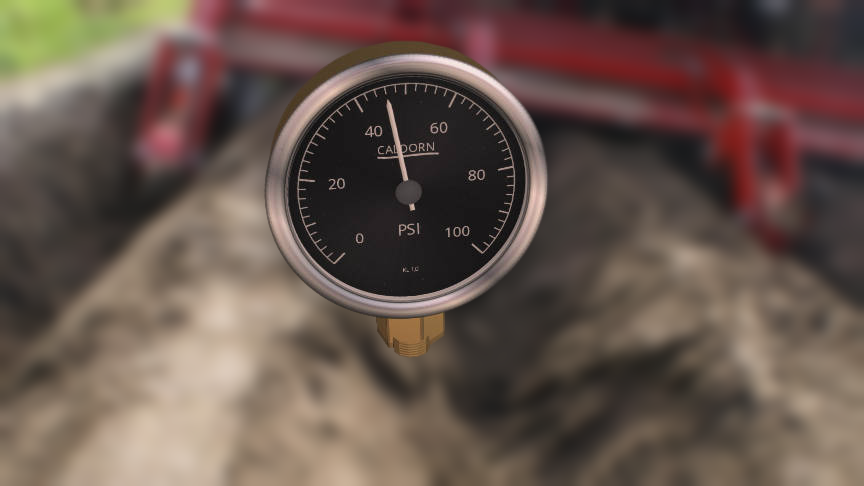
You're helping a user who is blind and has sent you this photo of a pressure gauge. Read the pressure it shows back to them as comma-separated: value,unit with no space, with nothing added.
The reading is 46,psi
